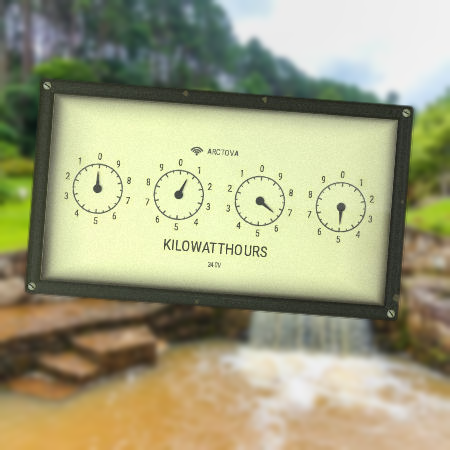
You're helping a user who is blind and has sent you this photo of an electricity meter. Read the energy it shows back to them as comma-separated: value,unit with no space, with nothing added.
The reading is 65,kWh
